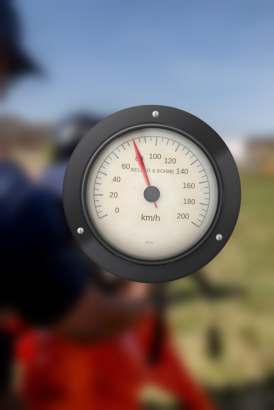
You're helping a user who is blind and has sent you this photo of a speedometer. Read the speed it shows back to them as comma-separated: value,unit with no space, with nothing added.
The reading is 80,km/h
